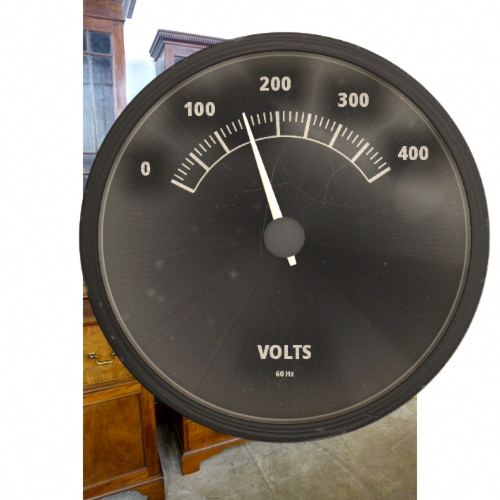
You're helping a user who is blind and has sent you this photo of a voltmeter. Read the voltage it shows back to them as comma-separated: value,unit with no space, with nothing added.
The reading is 150,V
